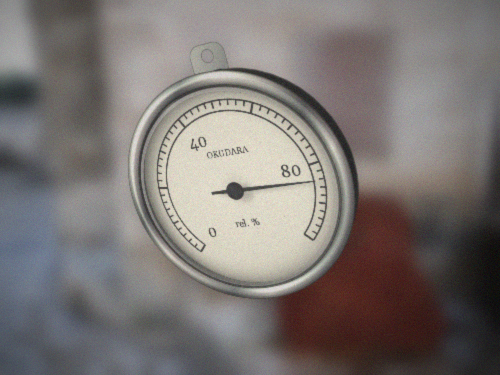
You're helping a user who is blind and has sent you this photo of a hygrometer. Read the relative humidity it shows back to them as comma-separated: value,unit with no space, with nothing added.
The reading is 84,%
